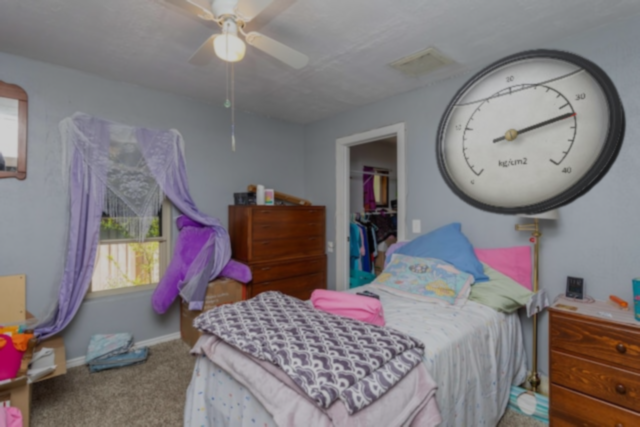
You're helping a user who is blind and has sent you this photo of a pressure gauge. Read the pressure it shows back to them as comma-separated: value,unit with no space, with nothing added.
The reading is 32,kg/cm²
